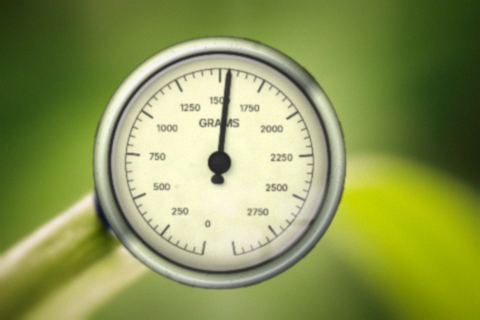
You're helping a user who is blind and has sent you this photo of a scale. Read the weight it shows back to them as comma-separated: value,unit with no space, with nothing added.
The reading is 1550,g
